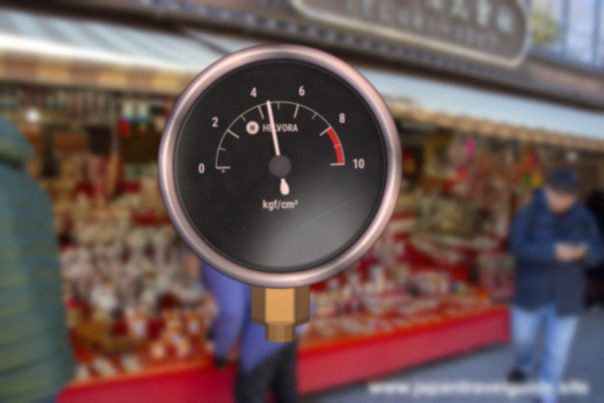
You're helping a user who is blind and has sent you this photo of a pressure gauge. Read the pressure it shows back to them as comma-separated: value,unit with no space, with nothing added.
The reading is 4.5,kg/cm²
